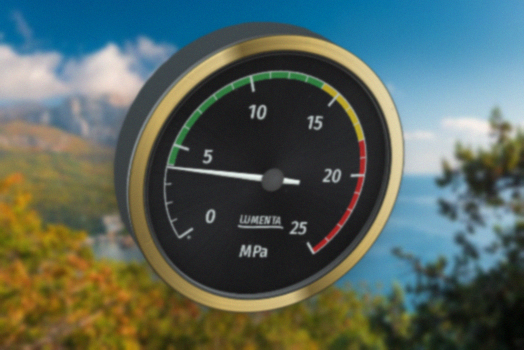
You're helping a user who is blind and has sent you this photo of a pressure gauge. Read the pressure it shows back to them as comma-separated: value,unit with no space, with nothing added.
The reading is 4,MPa
